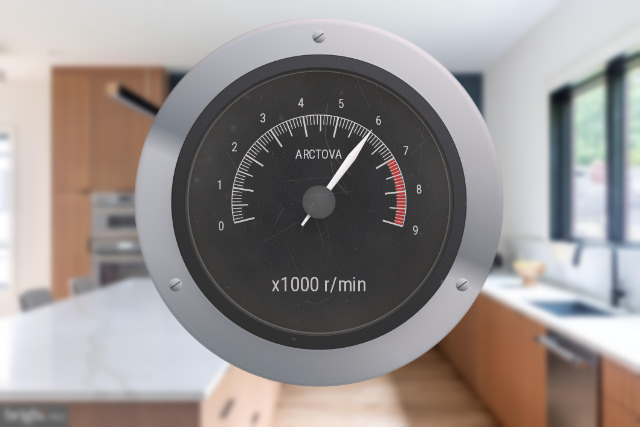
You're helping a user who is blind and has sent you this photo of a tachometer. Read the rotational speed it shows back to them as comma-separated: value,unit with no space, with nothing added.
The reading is 6000,rpm
